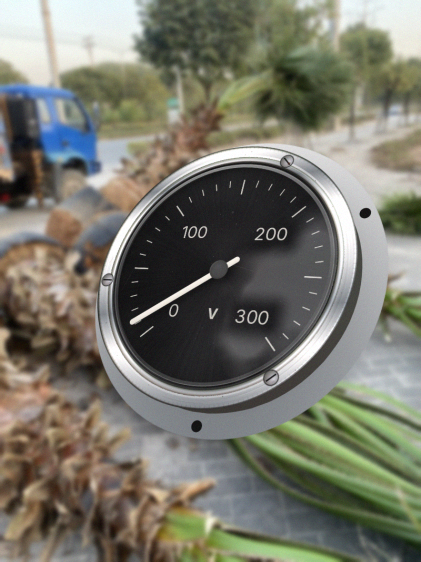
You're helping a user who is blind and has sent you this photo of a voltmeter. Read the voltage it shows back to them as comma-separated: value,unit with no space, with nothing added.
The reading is 10,V
